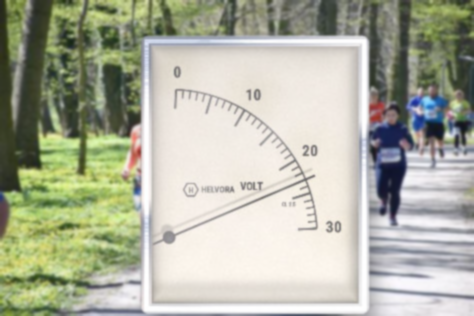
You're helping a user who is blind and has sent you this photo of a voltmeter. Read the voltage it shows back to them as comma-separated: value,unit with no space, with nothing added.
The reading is 23,V
